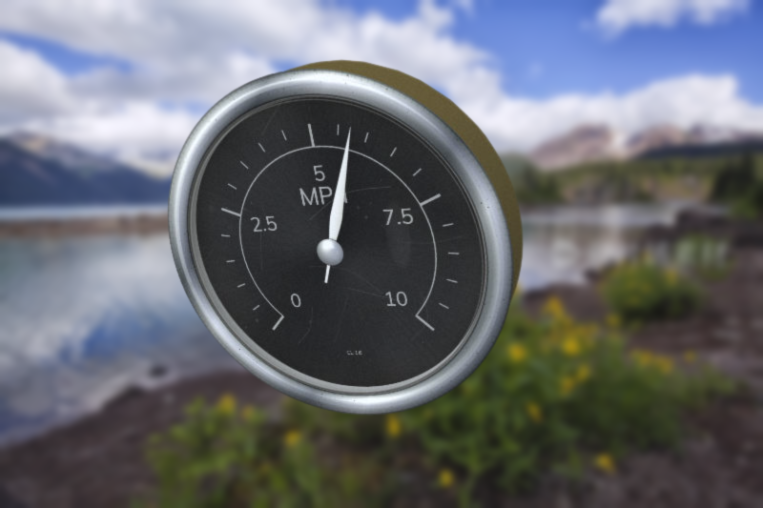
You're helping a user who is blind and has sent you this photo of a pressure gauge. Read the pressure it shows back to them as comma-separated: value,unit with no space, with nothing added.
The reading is 5.75,MPa
